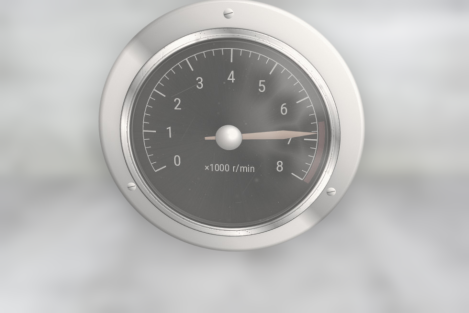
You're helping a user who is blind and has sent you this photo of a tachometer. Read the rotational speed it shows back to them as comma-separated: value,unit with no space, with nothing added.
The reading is 6800,rpm
